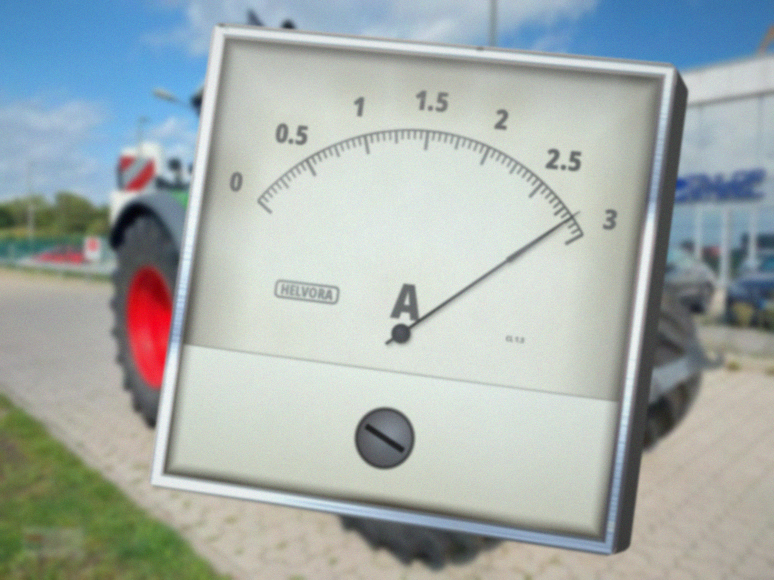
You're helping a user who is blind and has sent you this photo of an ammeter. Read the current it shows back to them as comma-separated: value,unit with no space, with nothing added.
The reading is 2.85,A
